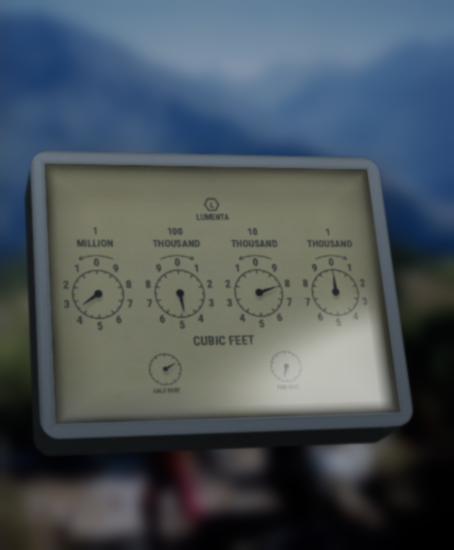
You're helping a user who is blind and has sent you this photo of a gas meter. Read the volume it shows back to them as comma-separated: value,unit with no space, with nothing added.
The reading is 348000,ft³
